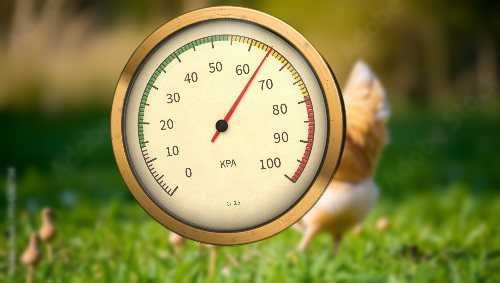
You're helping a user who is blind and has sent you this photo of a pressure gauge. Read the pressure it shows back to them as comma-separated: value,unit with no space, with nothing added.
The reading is 65,kPa
